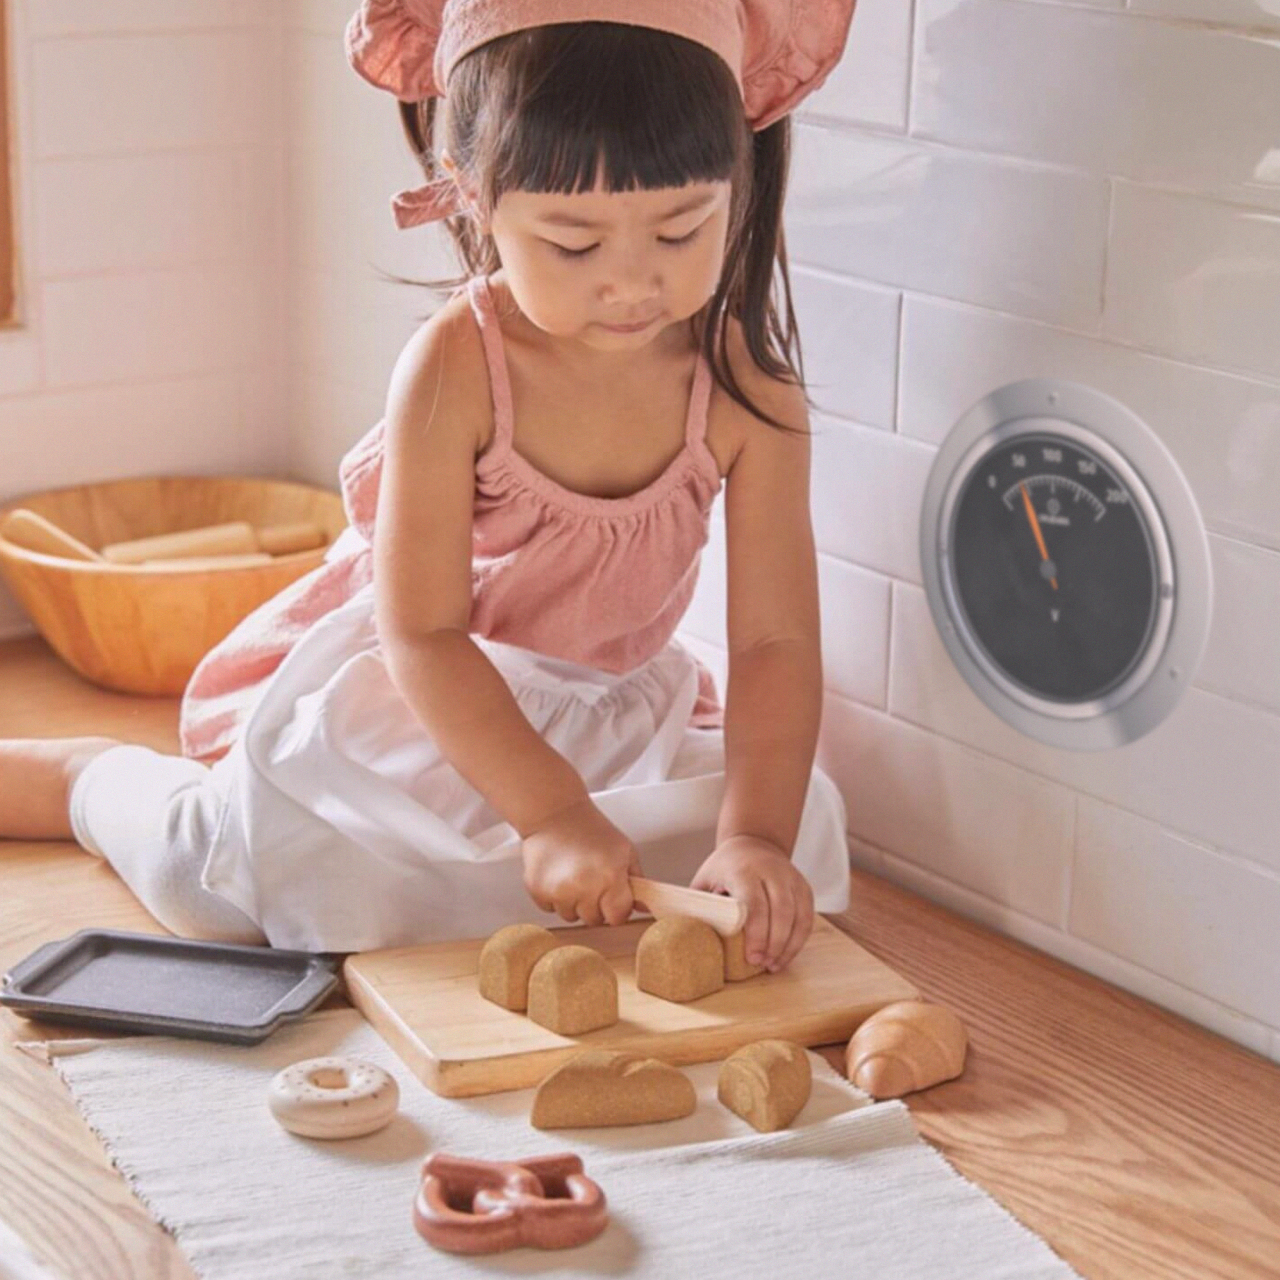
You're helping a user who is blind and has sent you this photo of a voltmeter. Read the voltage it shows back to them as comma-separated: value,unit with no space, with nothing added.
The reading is 50,V
